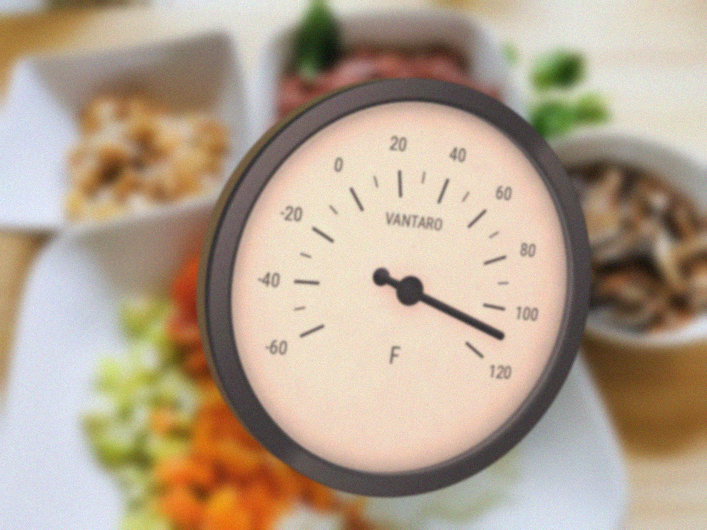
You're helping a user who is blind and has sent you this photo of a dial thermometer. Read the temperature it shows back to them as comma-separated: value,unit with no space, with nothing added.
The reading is 110,°F
